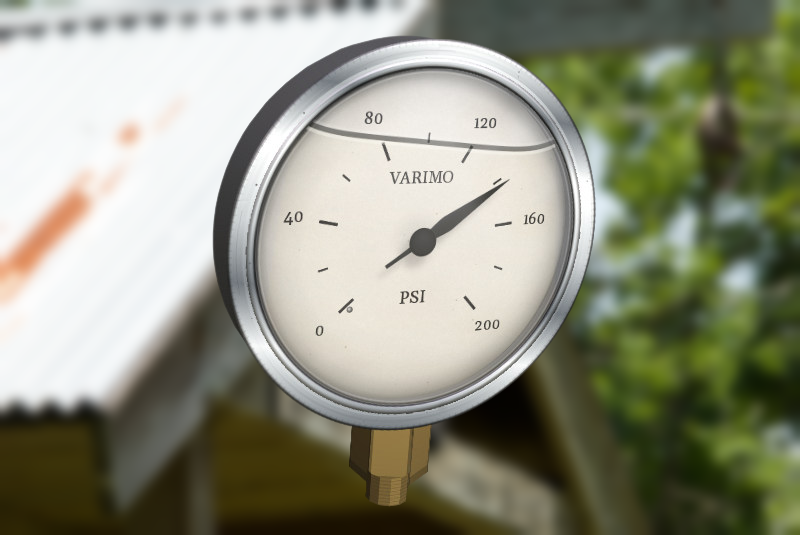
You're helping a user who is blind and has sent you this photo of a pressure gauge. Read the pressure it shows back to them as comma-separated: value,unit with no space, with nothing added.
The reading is 140,psi
